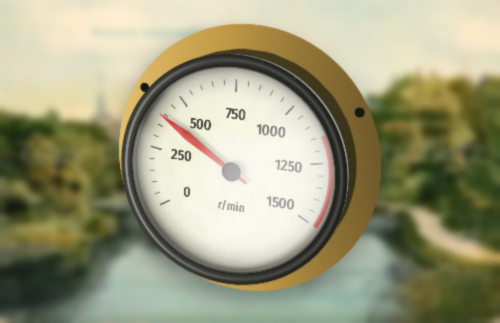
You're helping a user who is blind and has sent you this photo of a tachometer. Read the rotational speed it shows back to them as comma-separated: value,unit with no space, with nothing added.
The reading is 400,rpm
